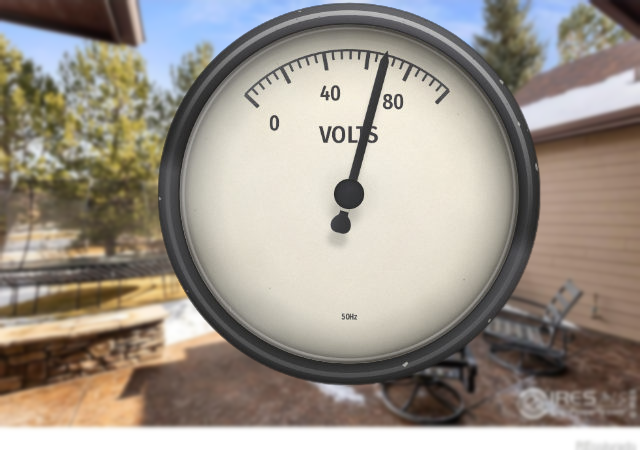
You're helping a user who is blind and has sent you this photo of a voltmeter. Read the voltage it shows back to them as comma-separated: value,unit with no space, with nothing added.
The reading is 68,V
